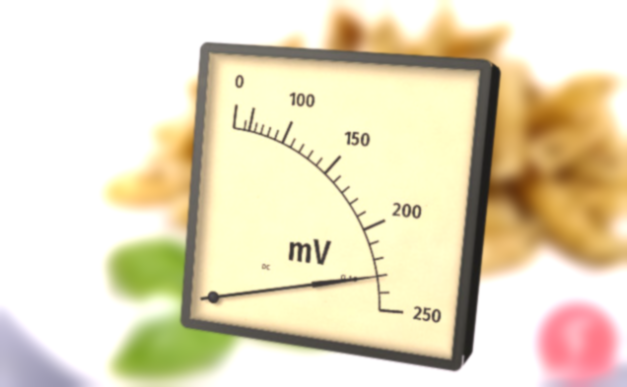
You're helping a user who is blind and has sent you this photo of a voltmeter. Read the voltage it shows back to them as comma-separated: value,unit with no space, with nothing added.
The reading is 230,mV
